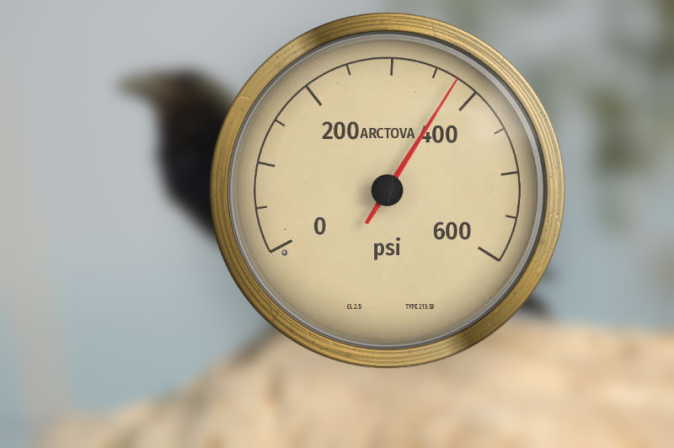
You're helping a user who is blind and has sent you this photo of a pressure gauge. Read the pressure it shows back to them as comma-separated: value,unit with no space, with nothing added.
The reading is 375,psi
